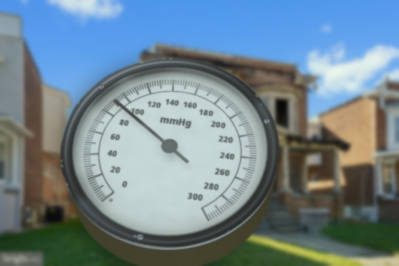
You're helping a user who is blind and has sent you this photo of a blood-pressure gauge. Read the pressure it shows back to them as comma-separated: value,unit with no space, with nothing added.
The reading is 90,mmHg
